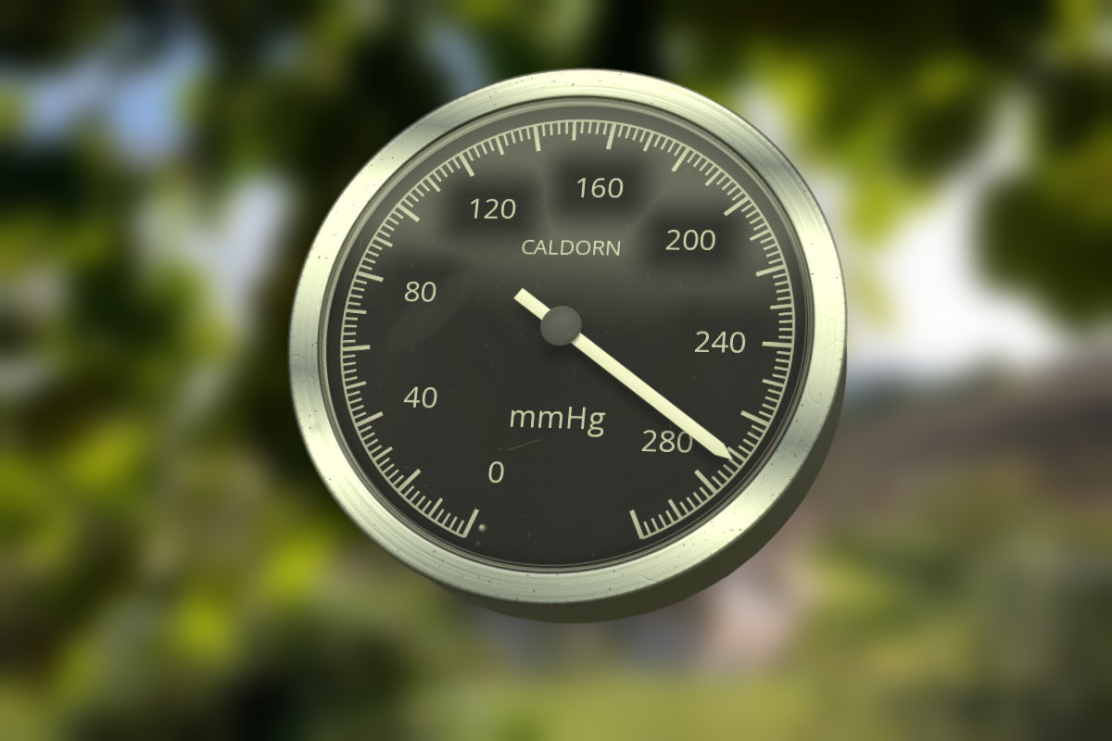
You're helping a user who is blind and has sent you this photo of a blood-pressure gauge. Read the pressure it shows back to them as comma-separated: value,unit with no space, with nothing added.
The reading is 272,mmHg
